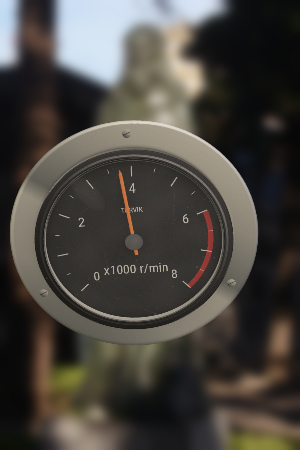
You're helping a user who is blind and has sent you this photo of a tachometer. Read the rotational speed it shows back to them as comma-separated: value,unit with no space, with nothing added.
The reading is 3750,rpm
